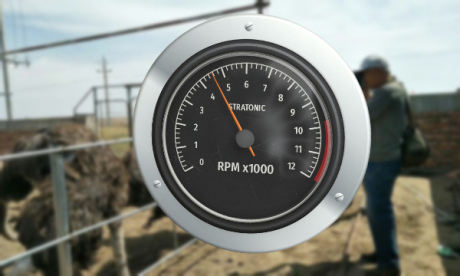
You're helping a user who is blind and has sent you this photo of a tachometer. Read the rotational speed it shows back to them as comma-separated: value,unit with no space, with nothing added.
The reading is 4600,rpm
